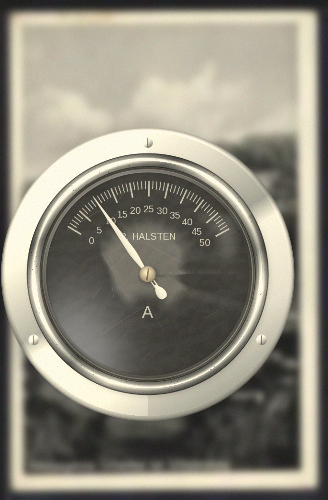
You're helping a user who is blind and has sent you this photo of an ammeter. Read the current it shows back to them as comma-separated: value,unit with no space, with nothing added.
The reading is 10,A
